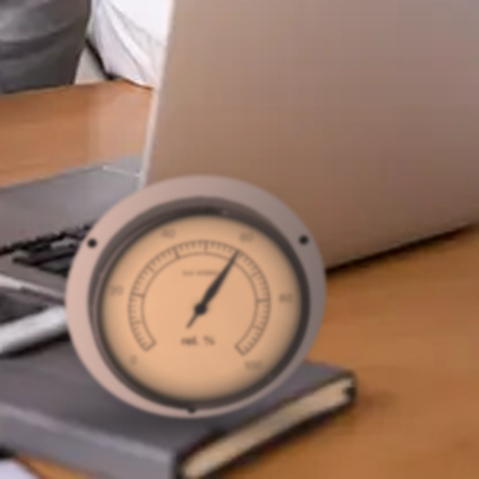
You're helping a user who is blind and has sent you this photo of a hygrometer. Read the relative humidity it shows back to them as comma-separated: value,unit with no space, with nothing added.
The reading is 60,%
